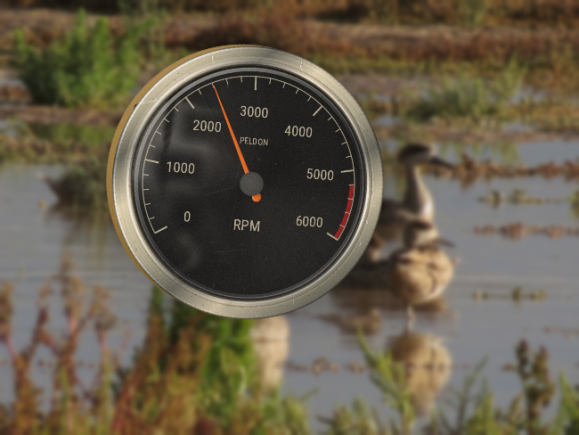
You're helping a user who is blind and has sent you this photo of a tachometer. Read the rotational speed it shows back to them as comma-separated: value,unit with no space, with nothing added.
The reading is 2400,rpm
